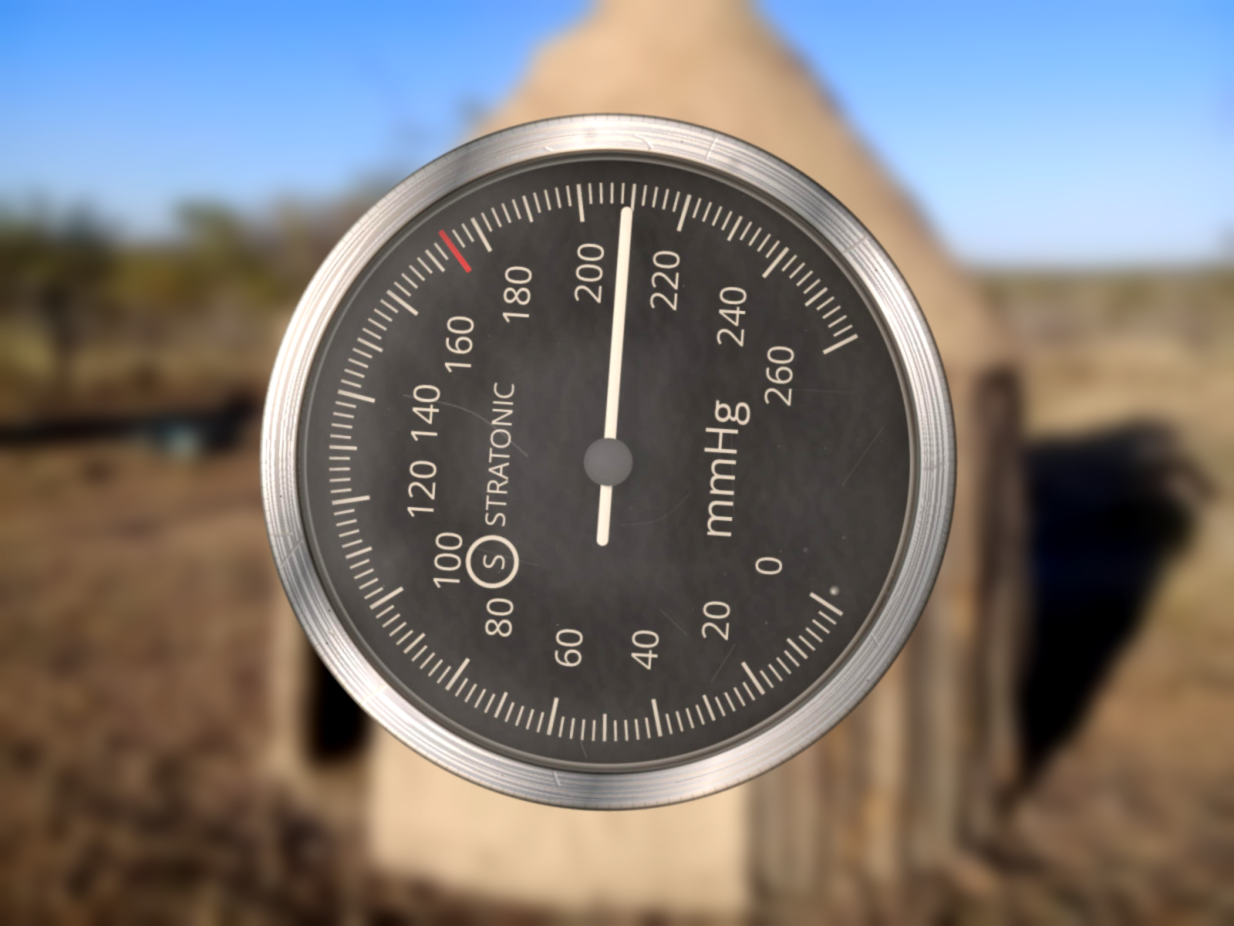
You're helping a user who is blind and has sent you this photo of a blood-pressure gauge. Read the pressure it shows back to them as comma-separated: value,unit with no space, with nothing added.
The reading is 209,mmHg
